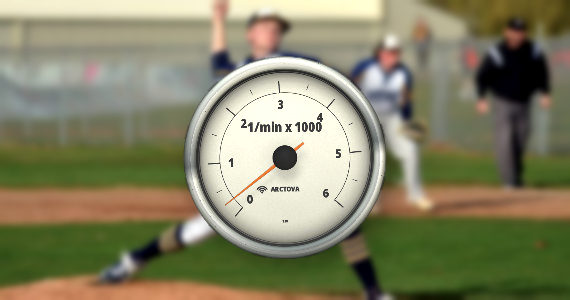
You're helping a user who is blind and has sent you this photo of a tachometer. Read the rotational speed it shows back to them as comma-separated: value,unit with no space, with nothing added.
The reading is 250,rpm
